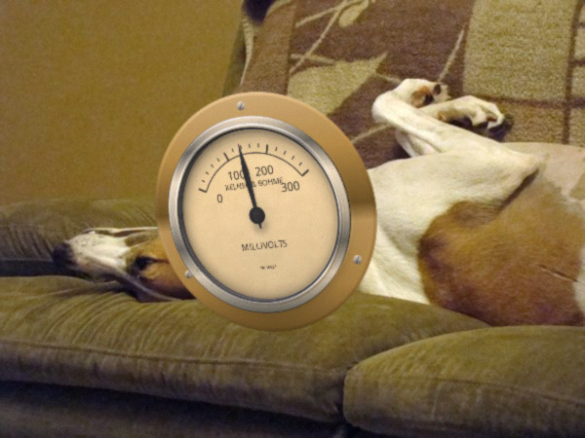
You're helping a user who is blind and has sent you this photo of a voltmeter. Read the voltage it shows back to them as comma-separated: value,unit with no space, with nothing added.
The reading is 140,mV
